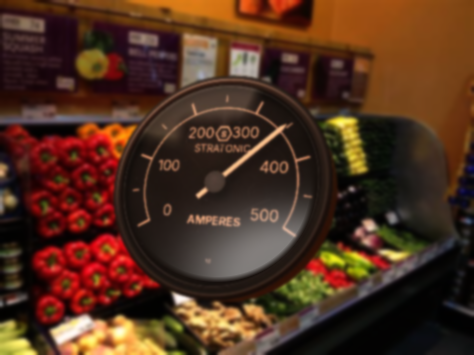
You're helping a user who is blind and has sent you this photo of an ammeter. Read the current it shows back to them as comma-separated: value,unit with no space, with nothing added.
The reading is 350,A
